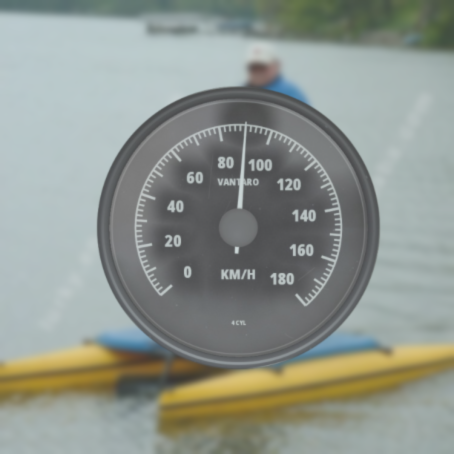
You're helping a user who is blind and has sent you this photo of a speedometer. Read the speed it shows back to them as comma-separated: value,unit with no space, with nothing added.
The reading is 90,km/h
